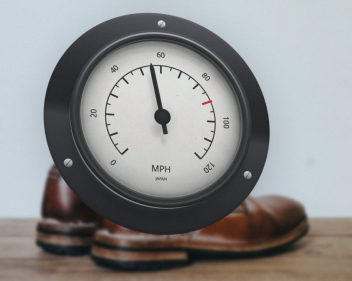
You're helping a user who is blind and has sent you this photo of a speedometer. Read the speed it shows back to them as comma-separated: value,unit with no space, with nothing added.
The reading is 55,mph
